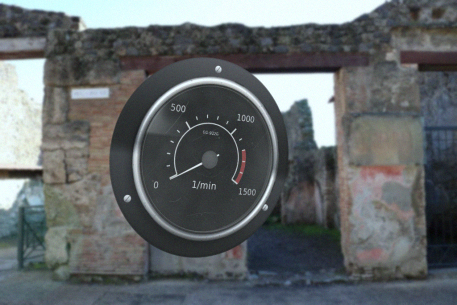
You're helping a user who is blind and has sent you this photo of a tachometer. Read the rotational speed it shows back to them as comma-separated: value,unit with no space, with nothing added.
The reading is 0,rpm
